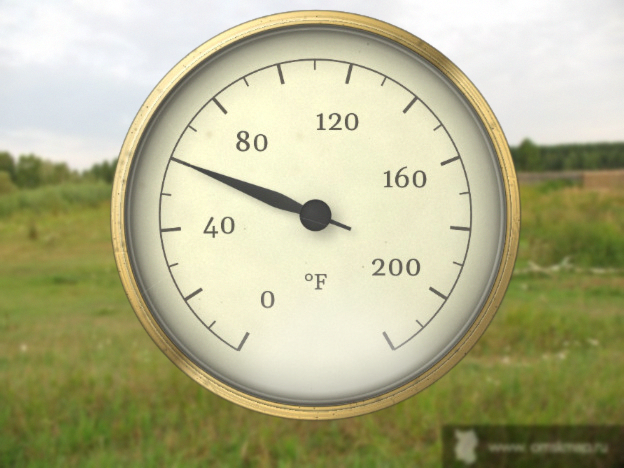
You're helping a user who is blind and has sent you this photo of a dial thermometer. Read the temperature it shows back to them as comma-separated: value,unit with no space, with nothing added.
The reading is 60,°F
